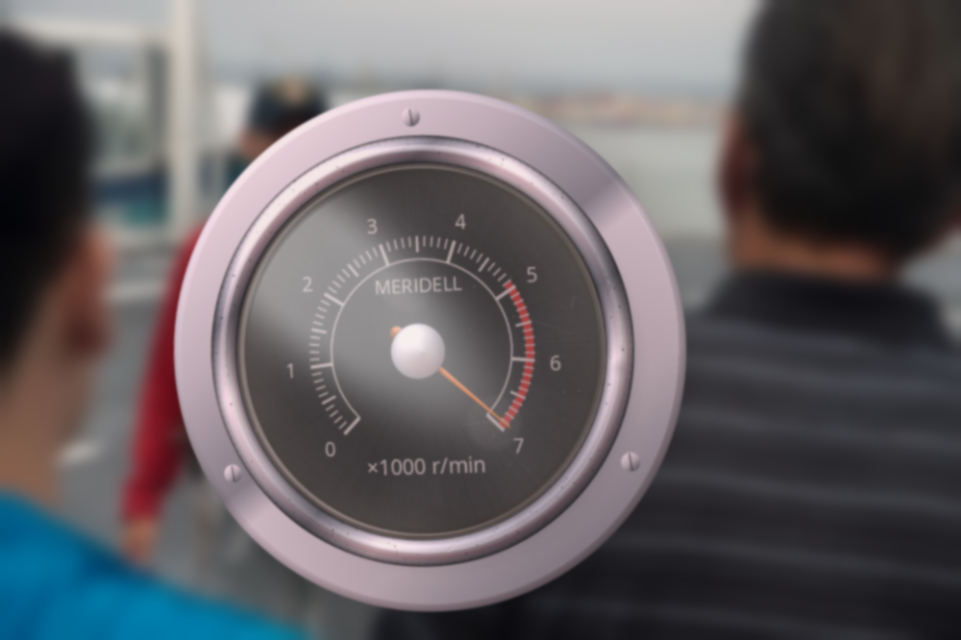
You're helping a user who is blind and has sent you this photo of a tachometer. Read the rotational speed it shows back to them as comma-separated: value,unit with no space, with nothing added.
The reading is 6900,rpm
